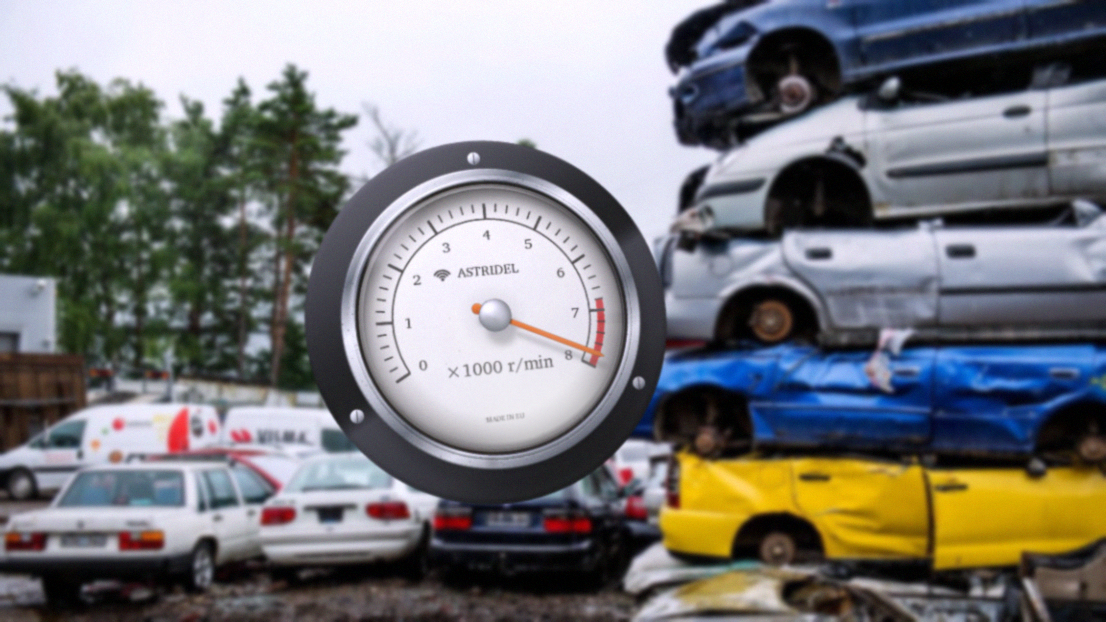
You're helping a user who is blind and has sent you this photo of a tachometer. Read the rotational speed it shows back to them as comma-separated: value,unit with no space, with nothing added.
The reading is 7800,rpm
